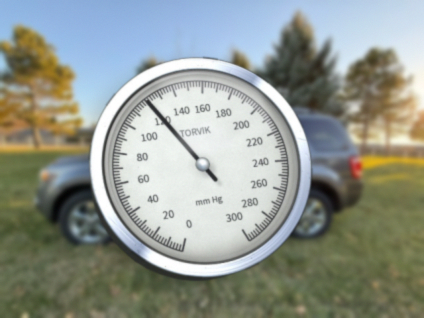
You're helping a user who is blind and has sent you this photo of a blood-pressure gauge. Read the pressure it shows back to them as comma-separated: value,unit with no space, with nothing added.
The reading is 120,mmHg
